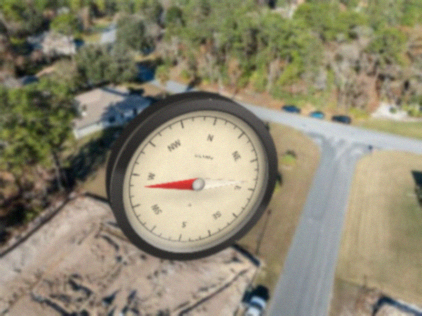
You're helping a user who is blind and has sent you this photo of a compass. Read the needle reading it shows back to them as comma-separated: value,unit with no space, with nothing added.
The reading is 260,°
